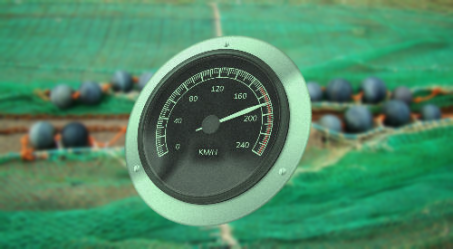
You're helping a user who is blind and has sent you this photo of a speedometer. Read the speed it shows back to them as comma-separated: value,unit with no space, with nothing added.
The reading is 190,km/h
